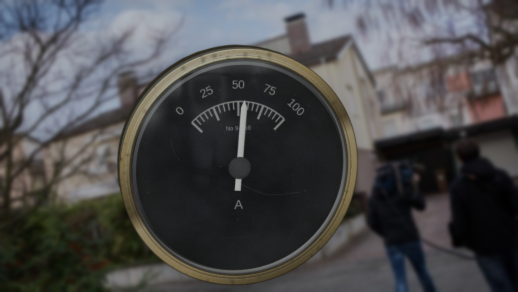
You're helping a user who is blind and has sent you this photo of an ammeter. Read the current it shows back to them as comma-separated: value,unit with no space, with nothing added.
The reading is 55,A
